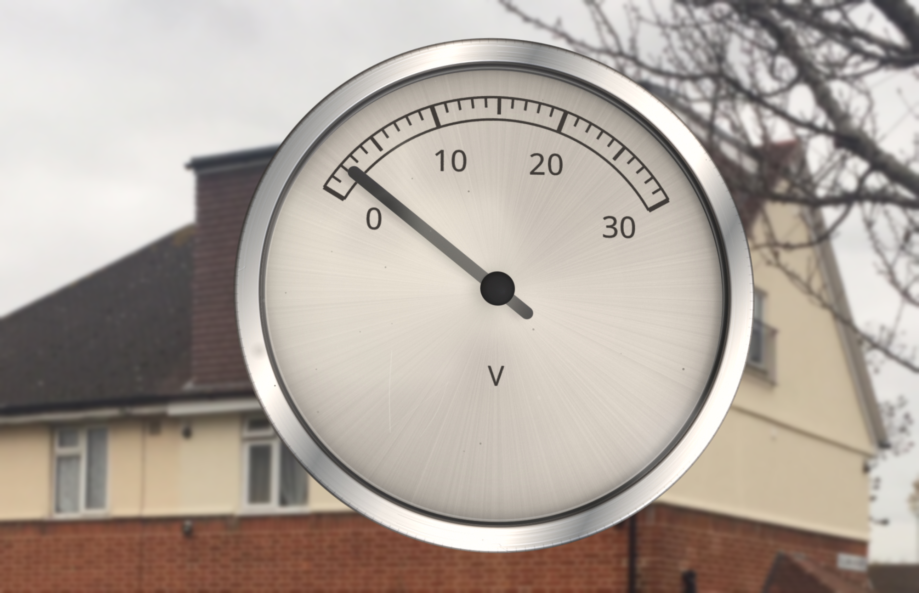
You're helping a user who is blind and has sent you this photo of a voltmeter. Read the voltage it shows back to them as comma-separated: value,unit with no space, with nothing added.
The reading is 2,V
